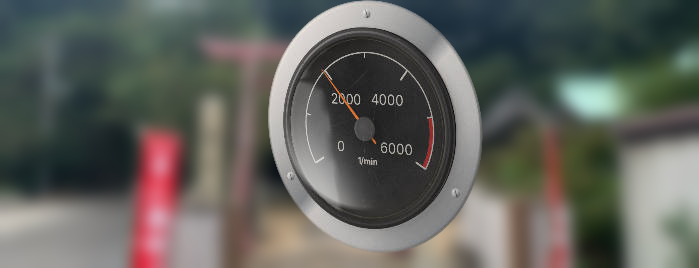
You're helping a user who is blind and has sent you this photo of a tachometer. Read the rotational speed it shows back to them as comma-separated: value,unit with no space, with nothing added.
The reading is 2000,rpm
